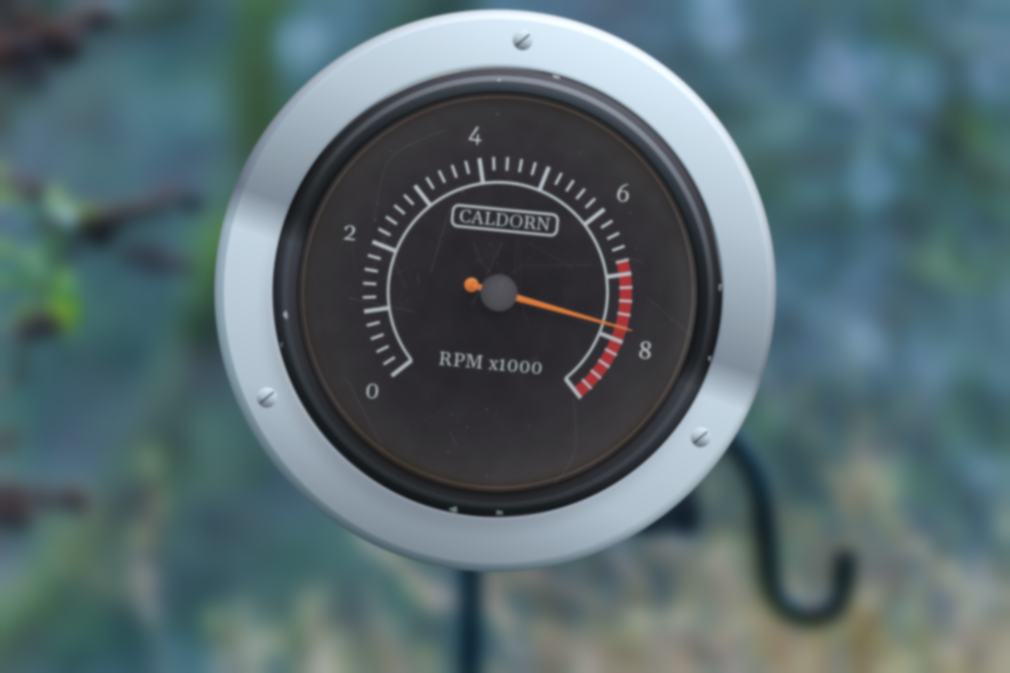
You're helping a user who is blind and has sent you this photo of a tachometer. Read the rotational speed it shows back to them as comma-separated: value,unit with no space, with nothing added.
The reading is 7800,rpm
